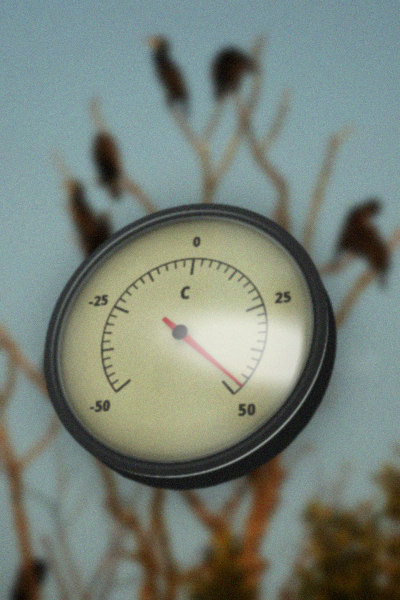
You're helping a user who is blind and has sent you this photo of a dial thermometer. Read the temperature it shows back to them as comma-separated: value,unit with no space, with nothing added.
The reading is 47.5,°C
